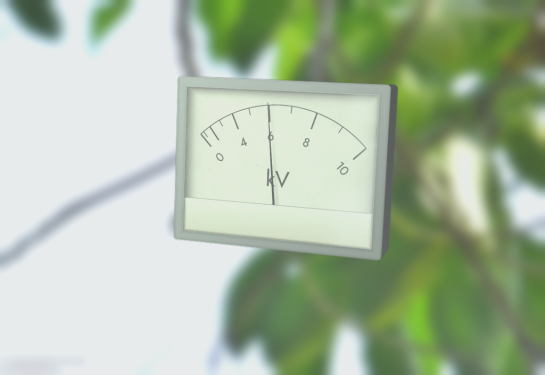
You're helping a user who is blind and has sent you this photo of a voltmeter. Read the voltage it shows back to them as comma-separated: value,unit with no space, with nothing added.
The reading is 6,kV
